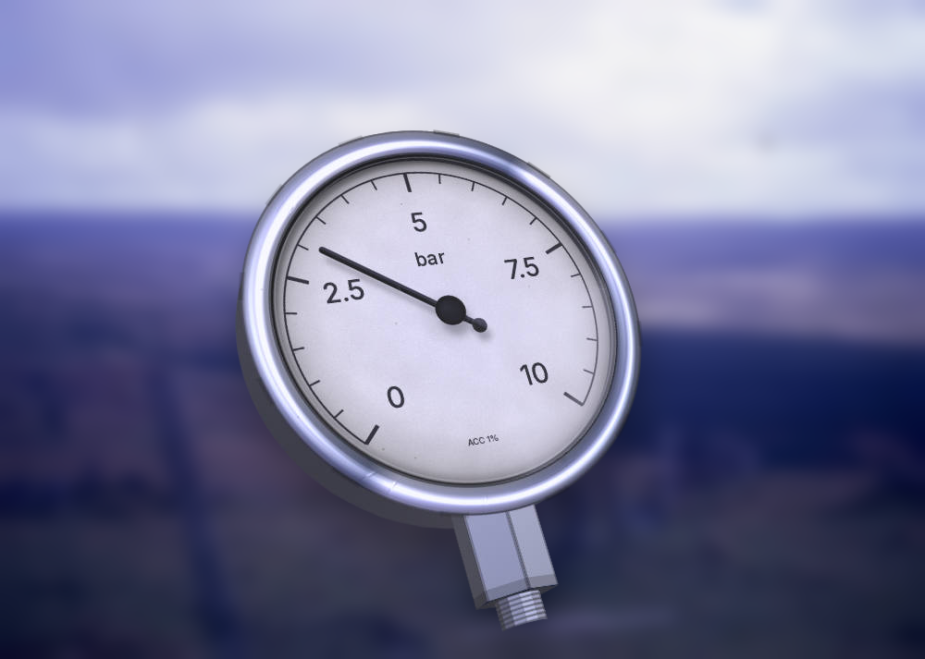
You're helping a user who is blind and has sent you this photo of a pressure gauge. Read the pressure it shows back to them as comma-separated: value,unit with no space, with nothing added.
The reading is 3,bar
